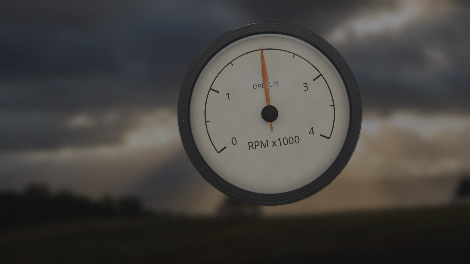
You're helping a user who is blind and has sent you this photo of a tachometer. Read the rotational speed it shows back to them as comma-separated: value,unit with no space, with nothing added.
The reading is 2000,rpm
